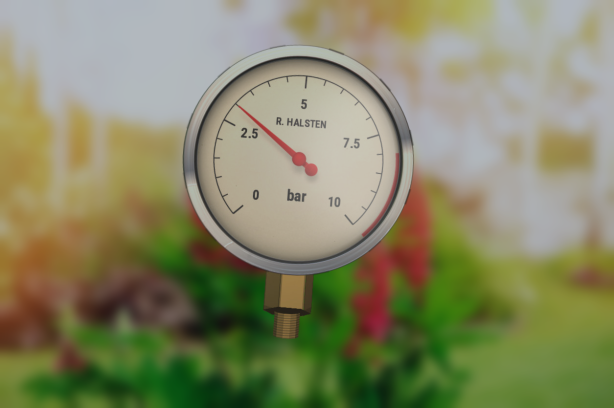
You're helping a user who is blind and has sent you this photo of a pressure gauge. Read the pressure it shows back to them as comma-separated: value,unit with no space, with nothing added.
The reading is 3,bar
